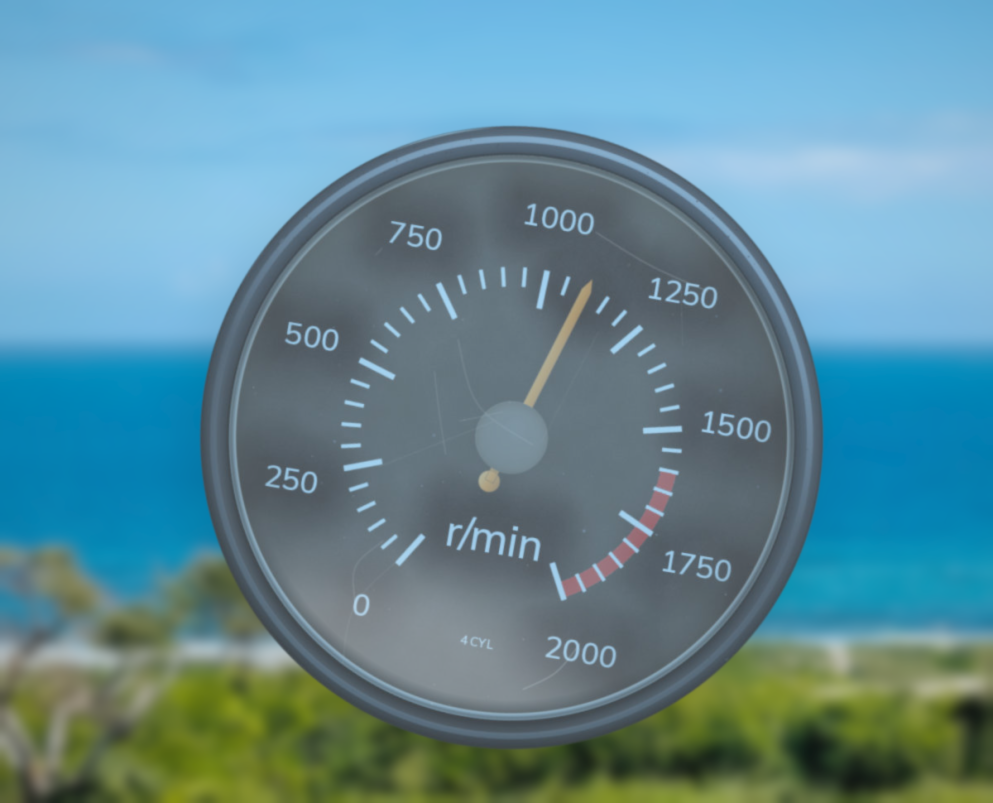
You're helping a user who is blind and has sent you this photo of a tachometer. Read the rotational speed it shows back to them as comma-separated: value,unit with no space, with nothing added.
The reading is 1100,rpm
